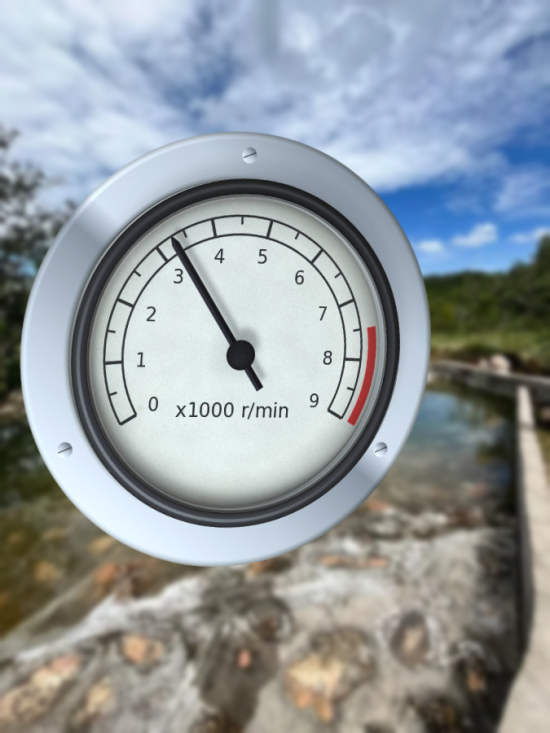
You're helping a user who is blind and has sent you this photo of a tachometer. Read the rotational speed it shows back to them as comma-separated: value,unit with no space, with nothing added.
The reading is 3250,rpm
